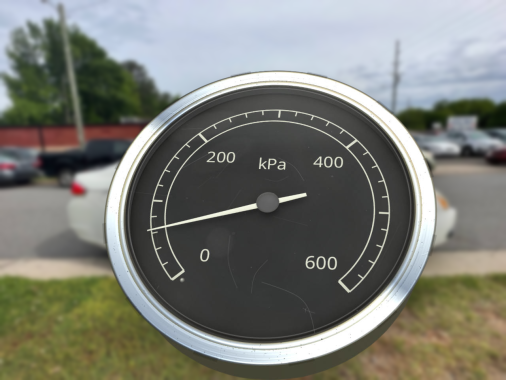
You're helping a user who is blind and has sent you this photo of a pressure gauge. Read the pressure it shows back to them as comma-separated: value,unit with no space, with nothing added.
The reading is 60,kPa
